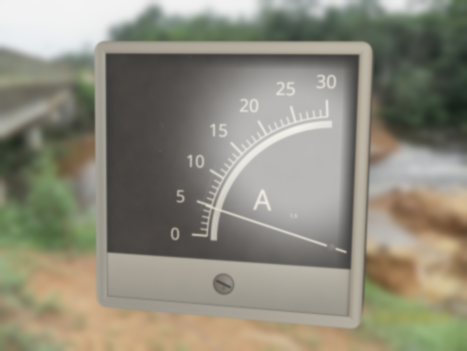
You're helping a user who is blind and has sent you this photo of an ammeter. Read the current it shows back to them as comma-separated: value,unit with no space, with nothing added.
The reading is 5,A
